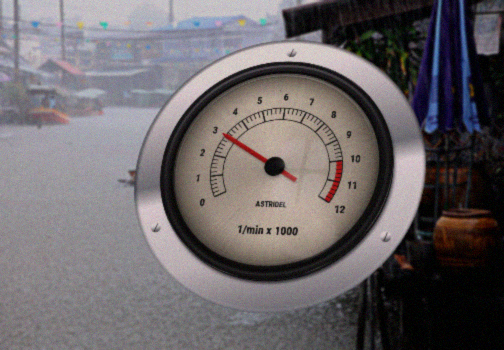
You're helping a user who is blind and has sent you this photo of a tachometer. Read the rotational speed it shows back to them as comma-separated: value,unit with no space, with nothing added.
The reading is 3000,rpm
